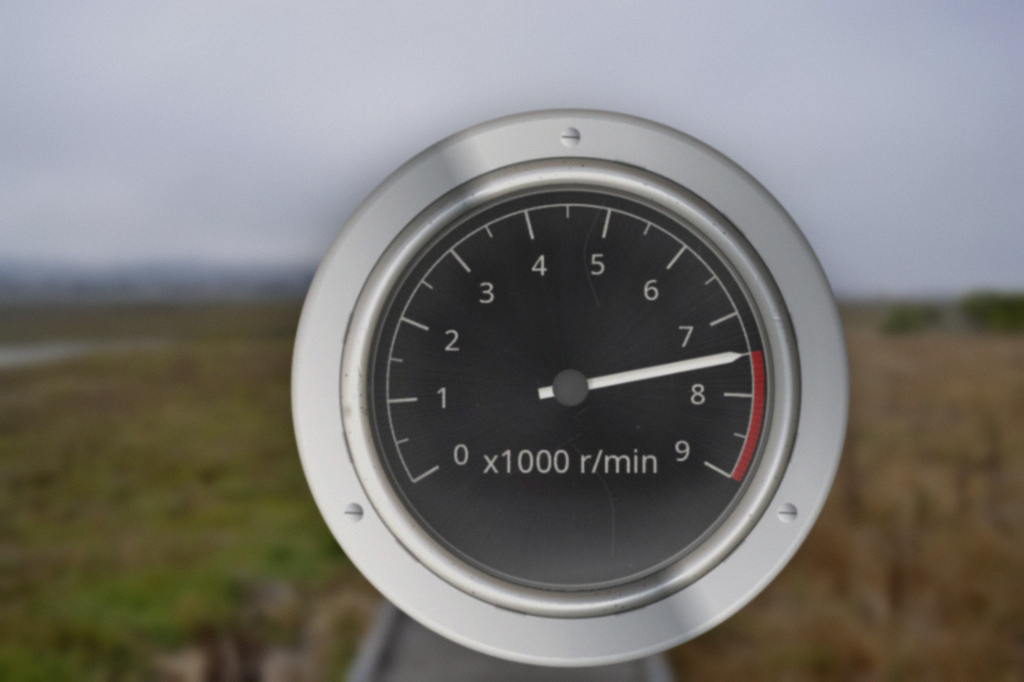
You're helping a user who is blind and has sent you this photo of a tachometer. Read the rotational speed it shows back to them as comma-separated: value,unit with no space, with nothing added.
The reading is 7500,rpm
